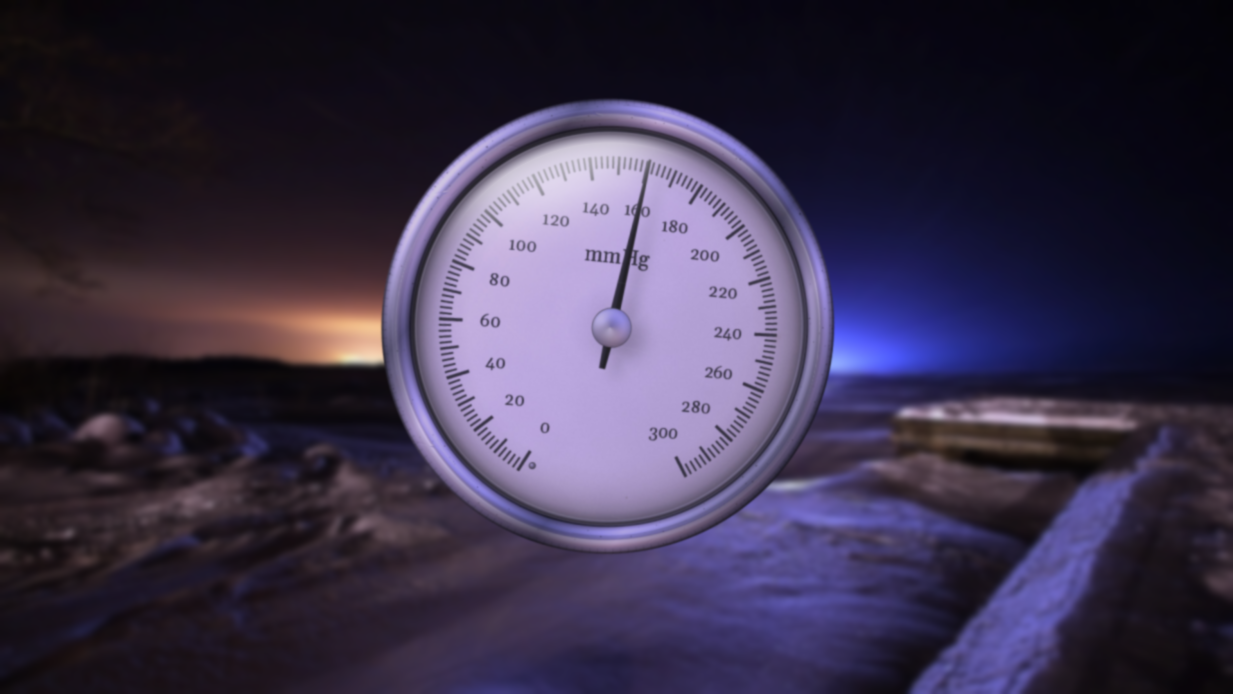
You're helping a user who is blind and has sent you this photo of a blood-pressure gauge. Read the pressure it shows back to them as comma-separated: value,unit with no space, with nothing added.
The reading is 160,mmHg
